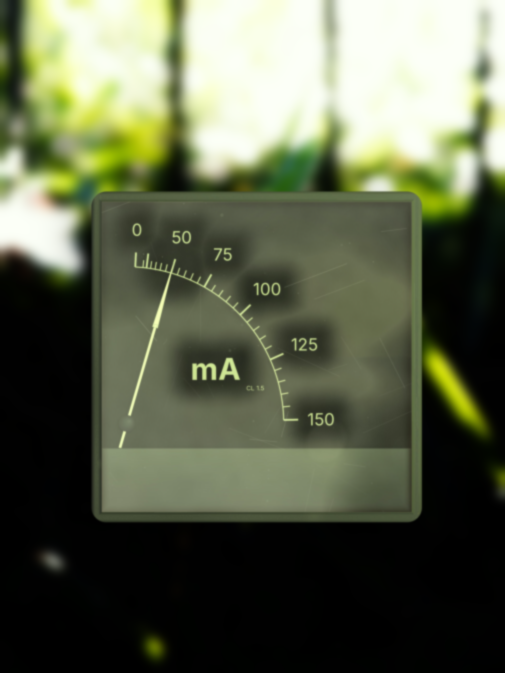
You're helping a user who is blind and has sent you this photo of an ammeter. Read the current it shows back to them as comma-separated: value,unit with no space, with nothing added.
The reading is 50,mA
